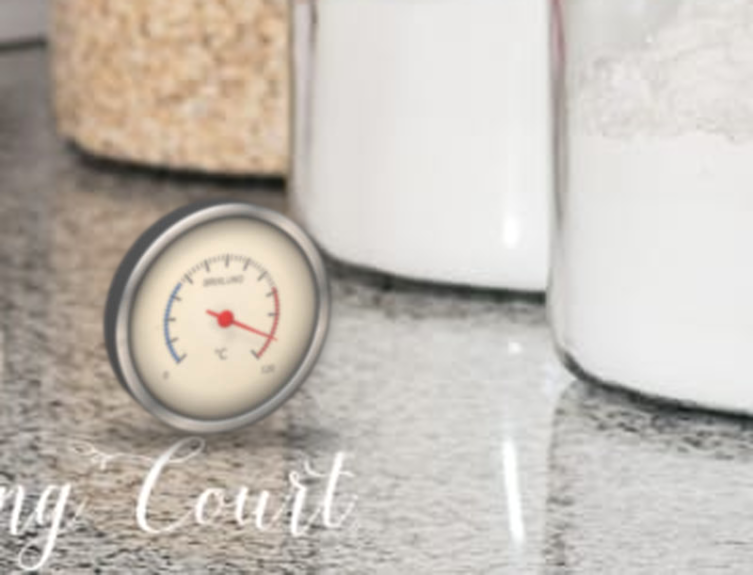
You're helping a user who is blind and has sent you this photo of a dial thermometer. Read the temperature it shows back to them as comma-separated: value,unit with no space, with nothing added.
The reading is 110,°C
